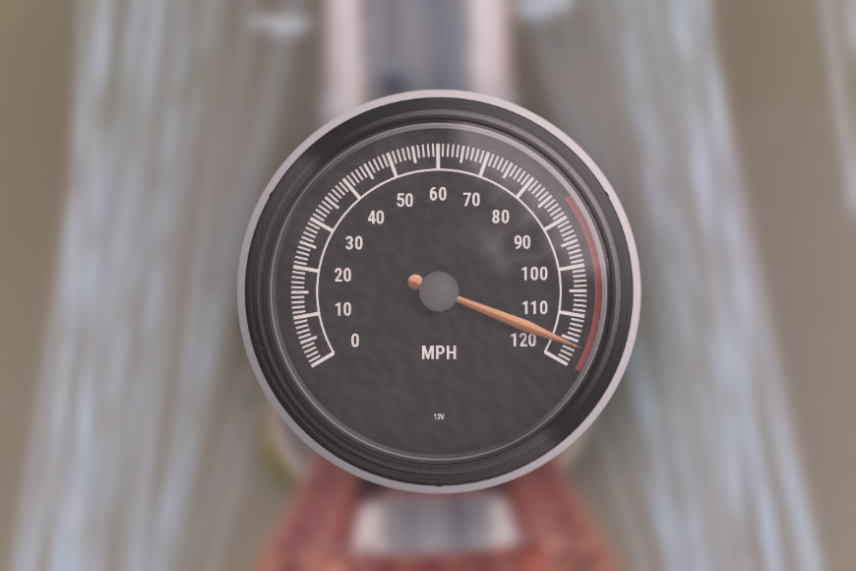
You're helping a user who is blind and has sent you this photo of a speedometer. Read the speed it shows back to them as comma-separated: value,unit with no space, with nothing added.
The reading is 116,mph
